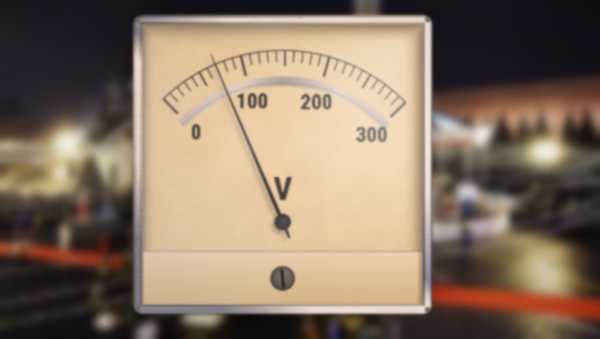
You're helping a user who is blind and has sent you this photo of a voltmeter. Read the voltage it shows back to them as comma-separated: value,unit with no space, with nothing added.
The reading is 70,V
